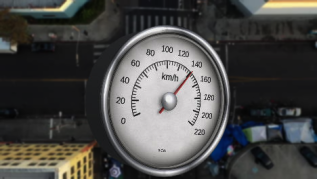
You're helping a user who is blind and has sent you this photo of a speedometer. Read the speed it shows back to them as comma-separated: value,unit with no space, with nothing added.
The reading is 140,km/h
